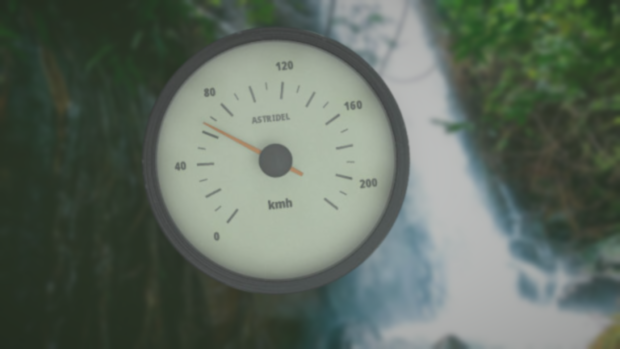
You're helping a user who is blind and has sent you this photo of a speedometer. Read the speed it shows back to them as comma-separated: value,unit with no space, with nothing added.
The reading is 65,km/h
